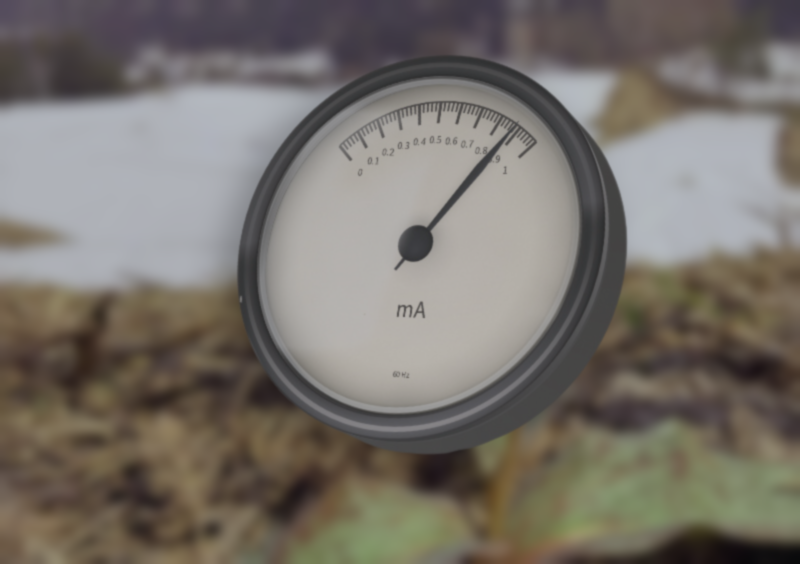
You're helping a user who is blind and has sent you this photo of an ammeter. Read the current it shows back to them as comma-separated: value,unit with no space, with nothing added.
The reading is 0.9,mA
